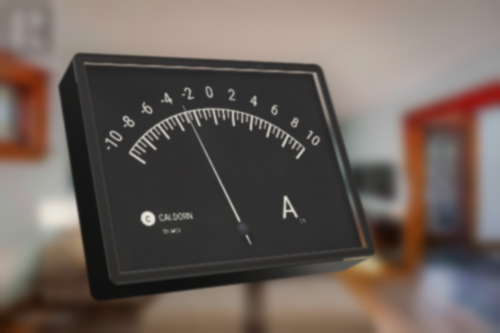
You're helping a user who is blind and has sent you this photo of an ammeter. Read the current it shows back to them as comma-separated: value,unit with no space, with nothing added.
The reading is -3,A
